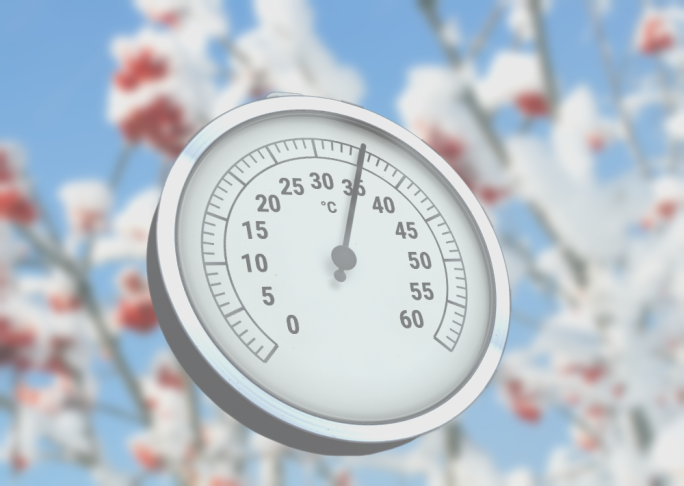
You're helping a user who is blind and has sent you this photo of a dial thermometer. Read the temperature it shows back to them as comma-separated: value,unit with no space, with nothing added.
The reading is 35,°C
